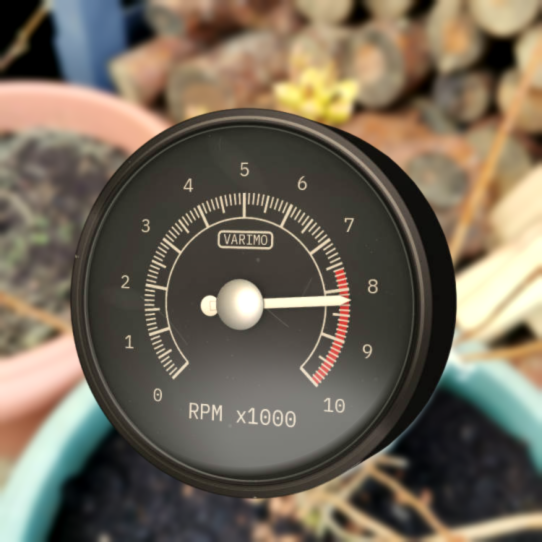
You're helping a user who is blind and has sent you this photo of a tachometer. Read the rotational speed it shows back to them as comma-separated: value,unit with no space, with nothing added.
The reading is 8200,rpm
